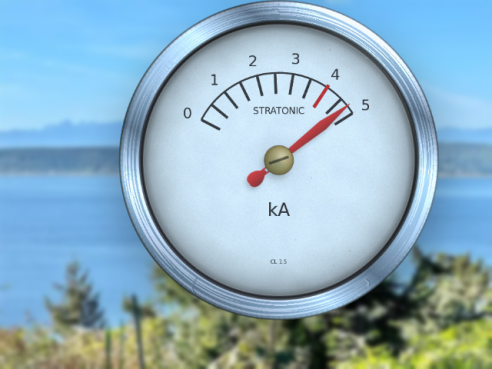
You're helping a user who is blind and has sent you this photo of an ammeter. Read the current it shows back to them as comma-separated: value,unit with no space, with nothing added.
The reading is 4.75,kA
